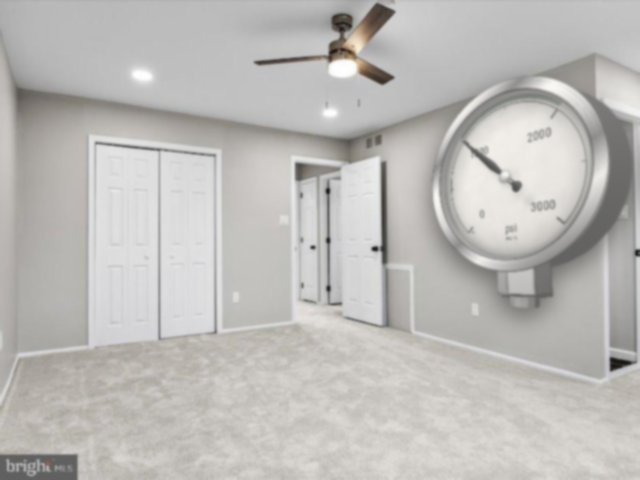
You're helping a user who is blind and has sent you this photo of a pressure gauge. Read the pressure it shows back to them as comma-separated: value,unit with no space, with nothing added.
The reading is 1000,psi
